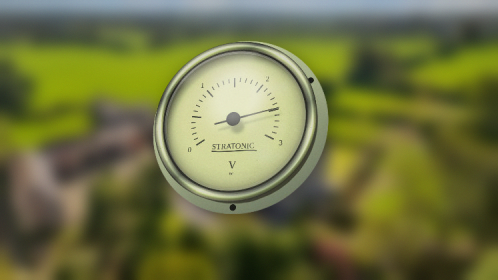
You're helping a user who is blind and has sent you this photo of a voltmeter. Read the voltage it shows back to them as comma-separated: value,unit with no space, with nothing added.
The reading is 2.5,V
